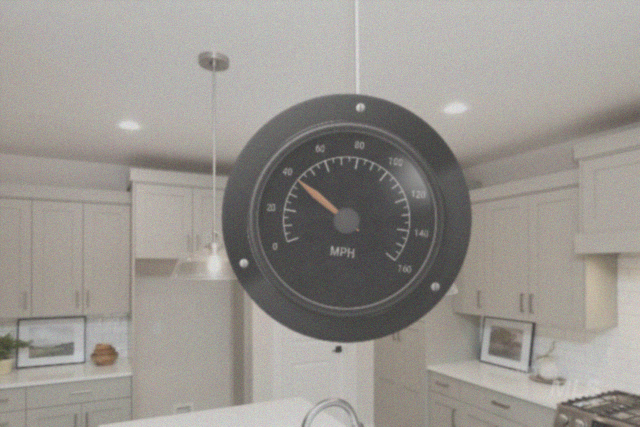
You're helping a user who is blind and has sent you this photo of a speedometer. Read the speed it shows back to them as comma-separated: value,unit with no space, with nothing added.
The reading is 40,mph
